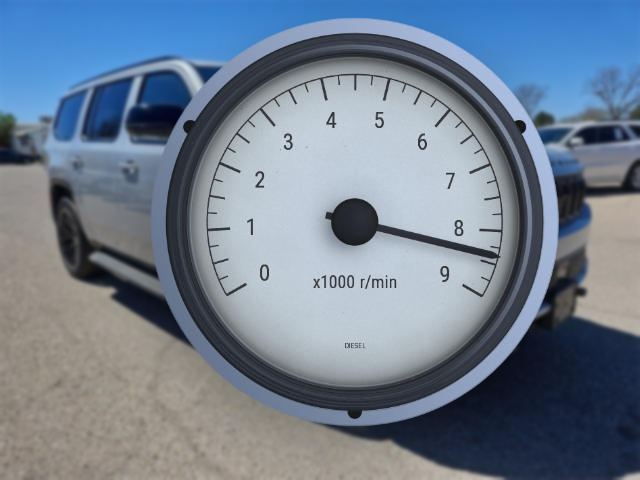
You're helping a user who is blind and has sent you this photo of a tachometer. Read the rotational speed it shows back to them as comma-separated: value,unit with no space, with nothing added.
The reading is 8375,rpm
